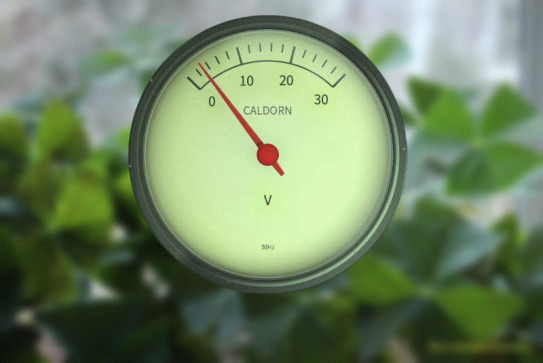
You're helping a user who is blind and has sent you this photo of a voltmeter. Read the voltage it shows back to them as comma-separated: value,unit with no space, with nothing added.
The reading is 3,V
